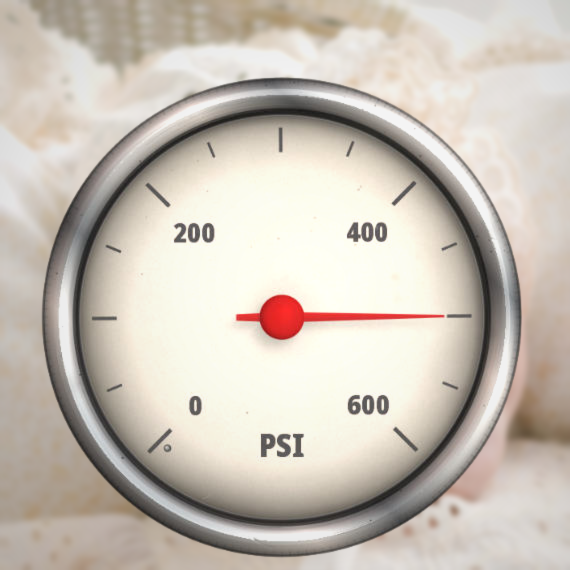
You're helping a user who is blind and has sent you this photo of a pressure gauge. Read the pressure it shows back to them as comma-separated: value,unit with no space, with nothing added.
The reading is 500,psi
